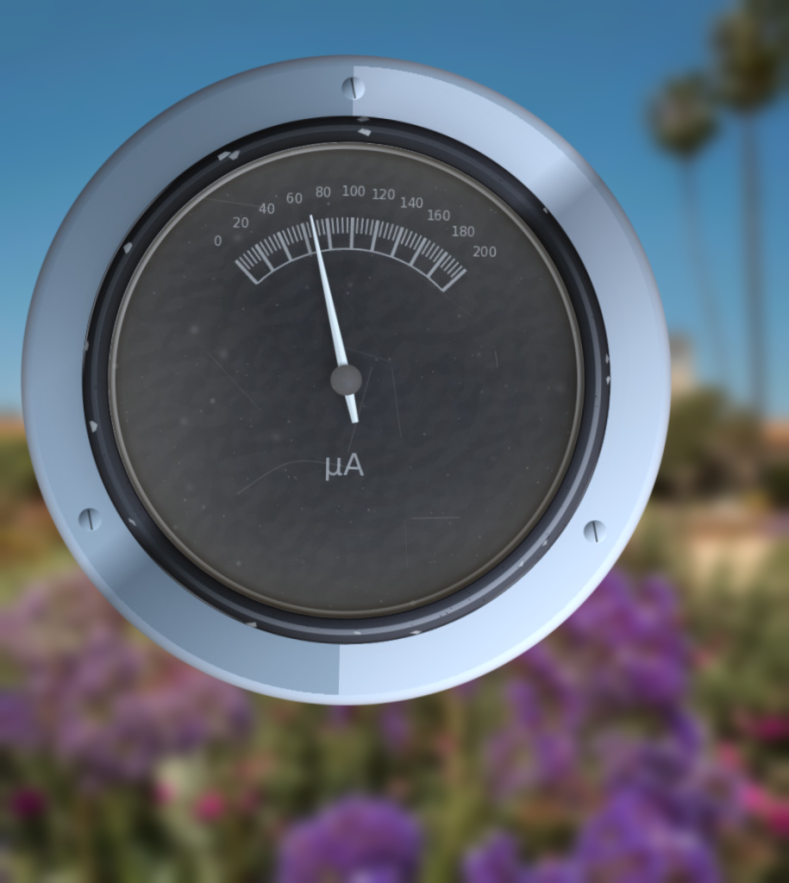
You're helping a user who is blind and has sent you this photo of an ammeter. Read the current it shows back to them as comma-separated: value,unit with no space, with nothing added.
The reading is 68,µA
